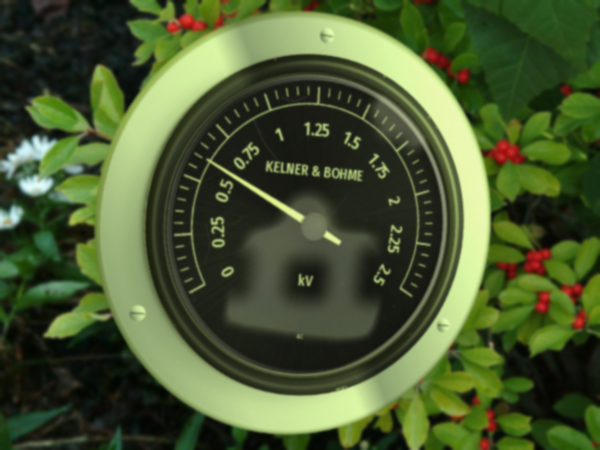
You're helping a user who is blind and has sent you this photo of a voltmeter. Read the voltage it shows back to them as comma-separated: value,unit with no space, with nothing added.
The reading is 0.6,kV
